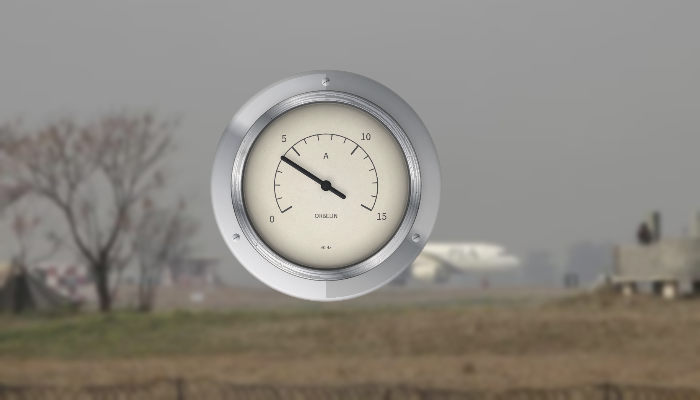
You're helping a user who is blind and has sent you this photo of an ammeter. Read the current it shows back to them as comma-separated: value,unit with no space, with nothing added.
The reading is 4,A
